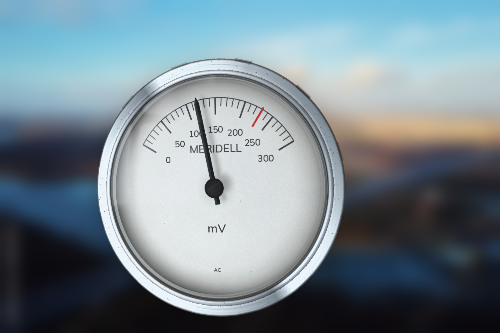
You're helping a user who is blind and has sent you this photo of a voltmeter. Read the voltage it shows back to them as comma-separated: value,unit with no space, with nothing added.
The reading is 120,mV
